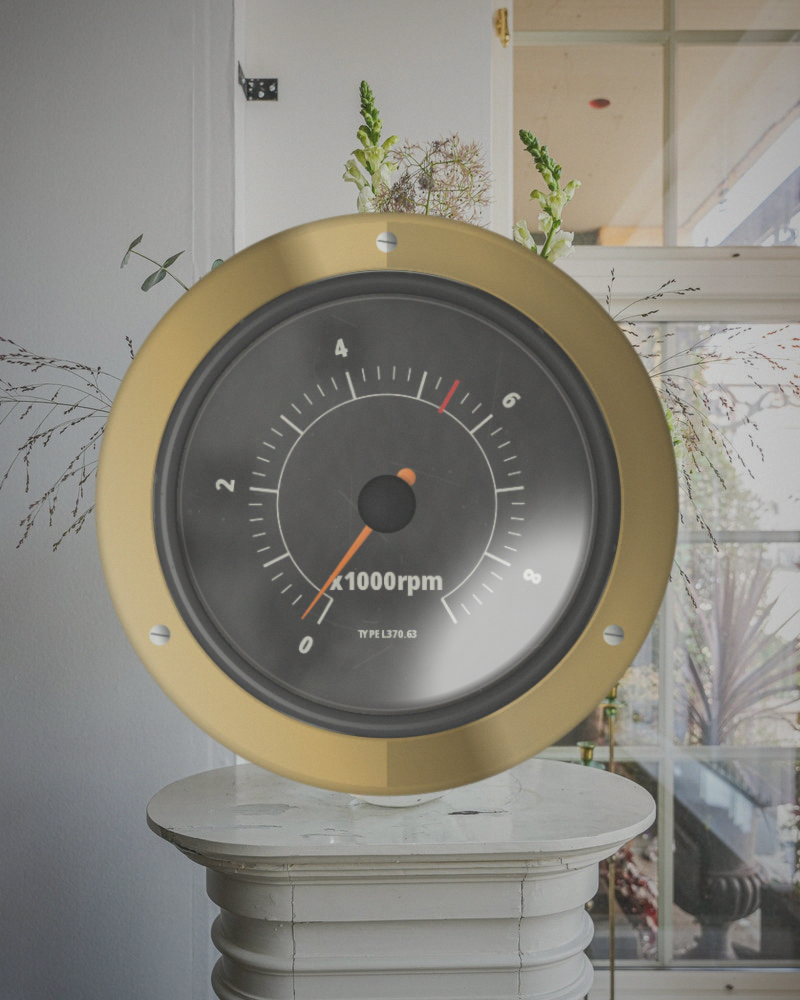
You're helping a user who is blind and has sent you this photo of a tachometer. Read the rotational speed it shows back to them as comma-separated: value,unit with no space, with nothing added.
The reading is 200,rpm
